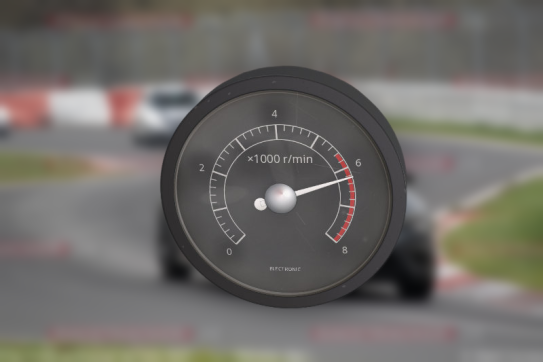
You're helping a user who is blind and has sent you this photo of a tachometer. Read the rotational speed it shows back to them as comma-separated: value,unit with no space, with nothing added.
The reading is 6200,rpm
